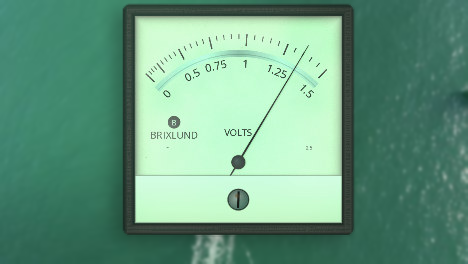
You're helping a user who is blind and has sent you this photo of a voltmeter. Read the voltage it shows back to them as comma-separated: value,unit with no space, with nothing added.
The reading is 1.35,V
